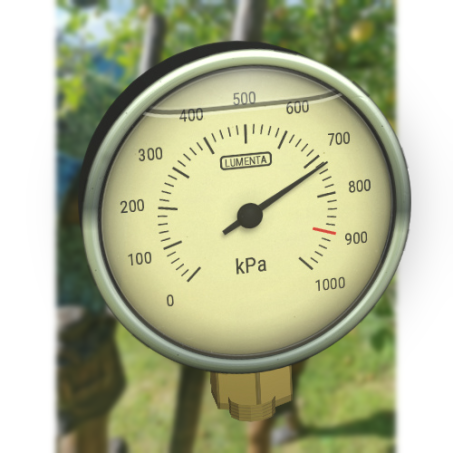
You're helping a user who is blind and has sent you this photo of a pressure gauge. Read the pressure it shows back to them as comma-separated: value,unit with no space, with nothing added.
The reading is 720,kPa
